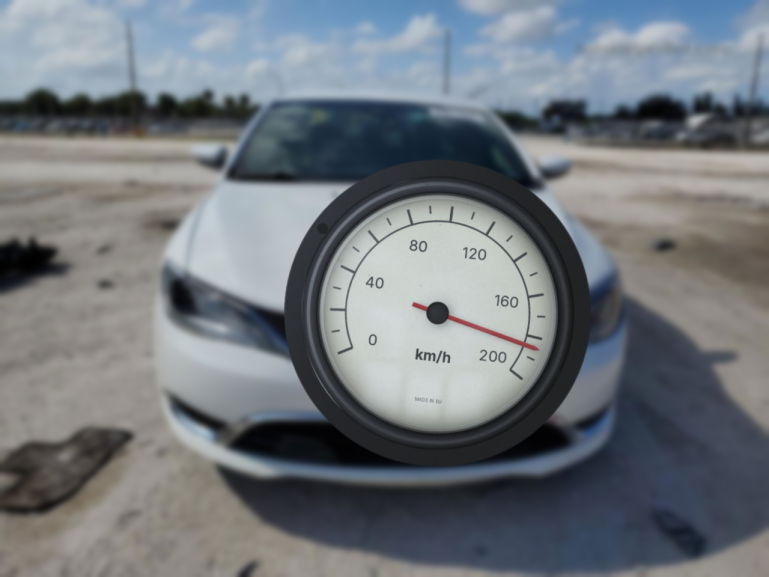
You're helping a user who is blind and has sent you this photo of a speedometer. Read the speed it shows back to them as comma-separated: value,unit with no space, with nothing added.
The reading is 185,km/h
